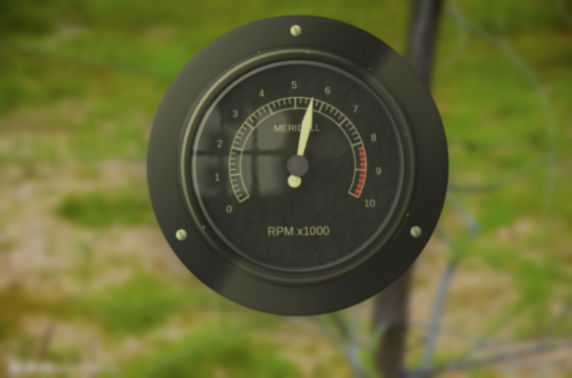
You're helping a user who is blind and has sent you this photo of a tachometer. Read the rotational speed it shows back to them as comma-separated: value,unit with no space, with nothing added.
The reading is 5600,rpm
